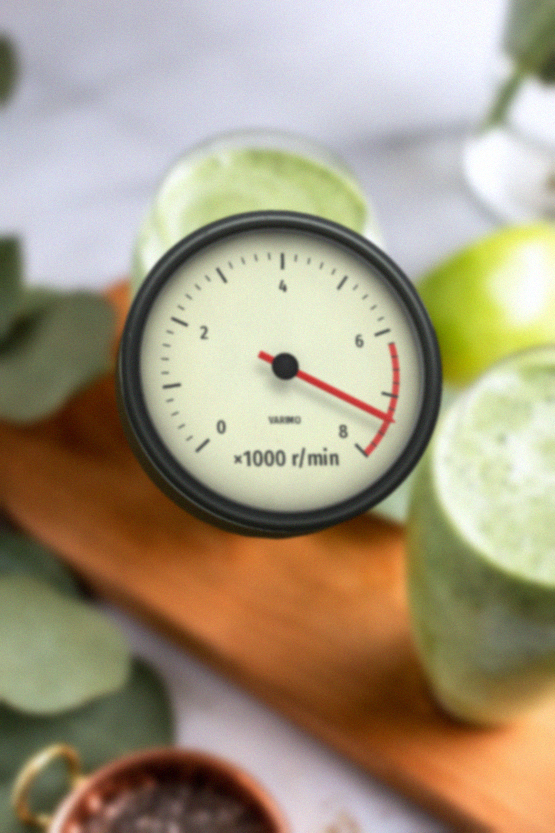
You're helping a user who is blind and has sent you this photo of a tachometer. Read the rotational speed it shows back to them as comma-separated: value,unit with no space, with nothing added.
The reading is 7400,rpm
